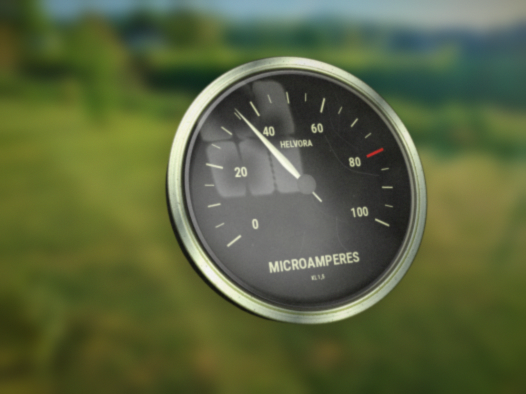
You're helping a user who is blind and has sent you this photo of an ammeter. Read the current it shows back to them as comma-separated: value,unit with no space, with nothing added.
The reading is 35,µA
